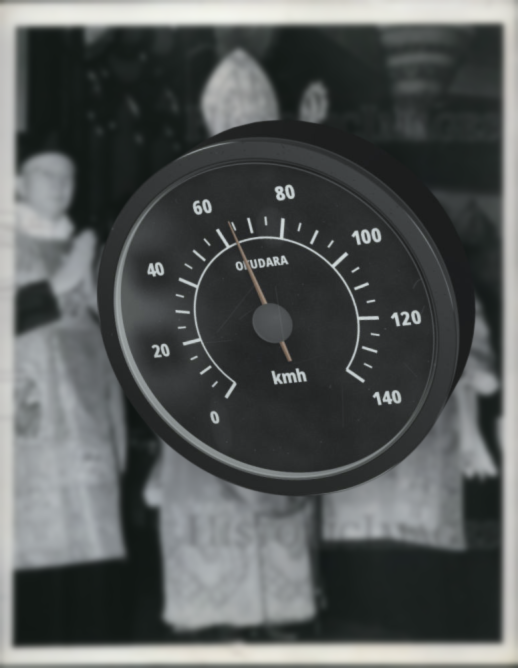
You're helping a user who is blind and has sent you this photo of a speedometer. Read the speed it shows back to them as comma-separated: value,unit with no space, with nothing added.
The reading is 65,km/h
